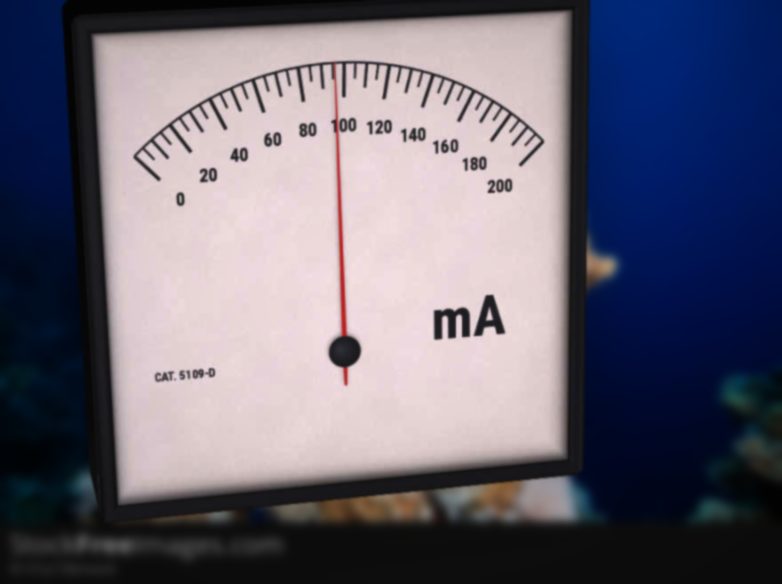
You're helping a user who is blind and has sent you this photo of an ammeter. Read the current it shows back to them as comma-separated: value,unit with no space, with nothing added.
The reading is 95,mA
